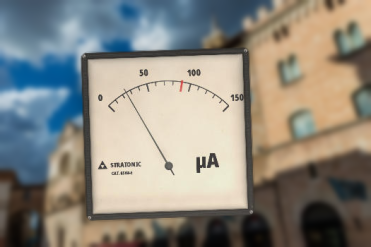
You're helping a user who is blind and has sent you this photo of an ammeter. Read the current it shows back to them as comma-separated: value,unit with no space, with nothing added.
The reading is 25,µA
